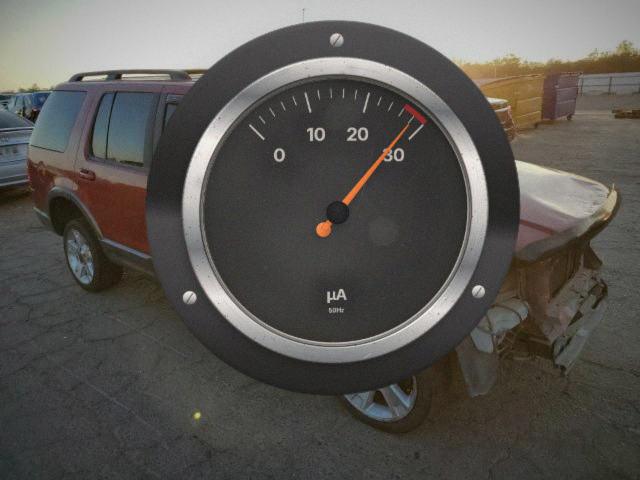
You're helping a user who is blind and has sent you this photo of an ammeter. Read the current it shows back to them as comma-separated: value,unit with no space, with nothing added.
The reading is 28,µA
